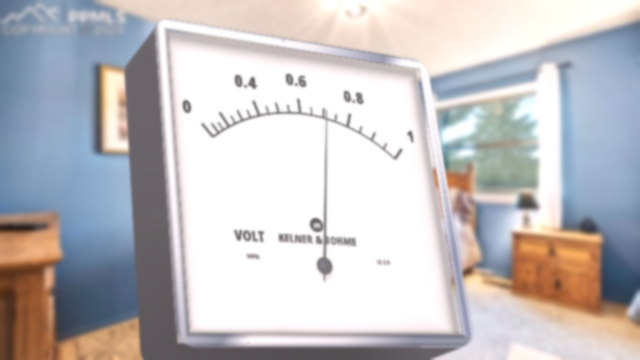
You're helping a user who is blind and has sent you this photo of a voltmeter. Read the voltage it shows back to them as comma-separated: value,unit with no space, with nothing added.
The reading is 0.7,V
